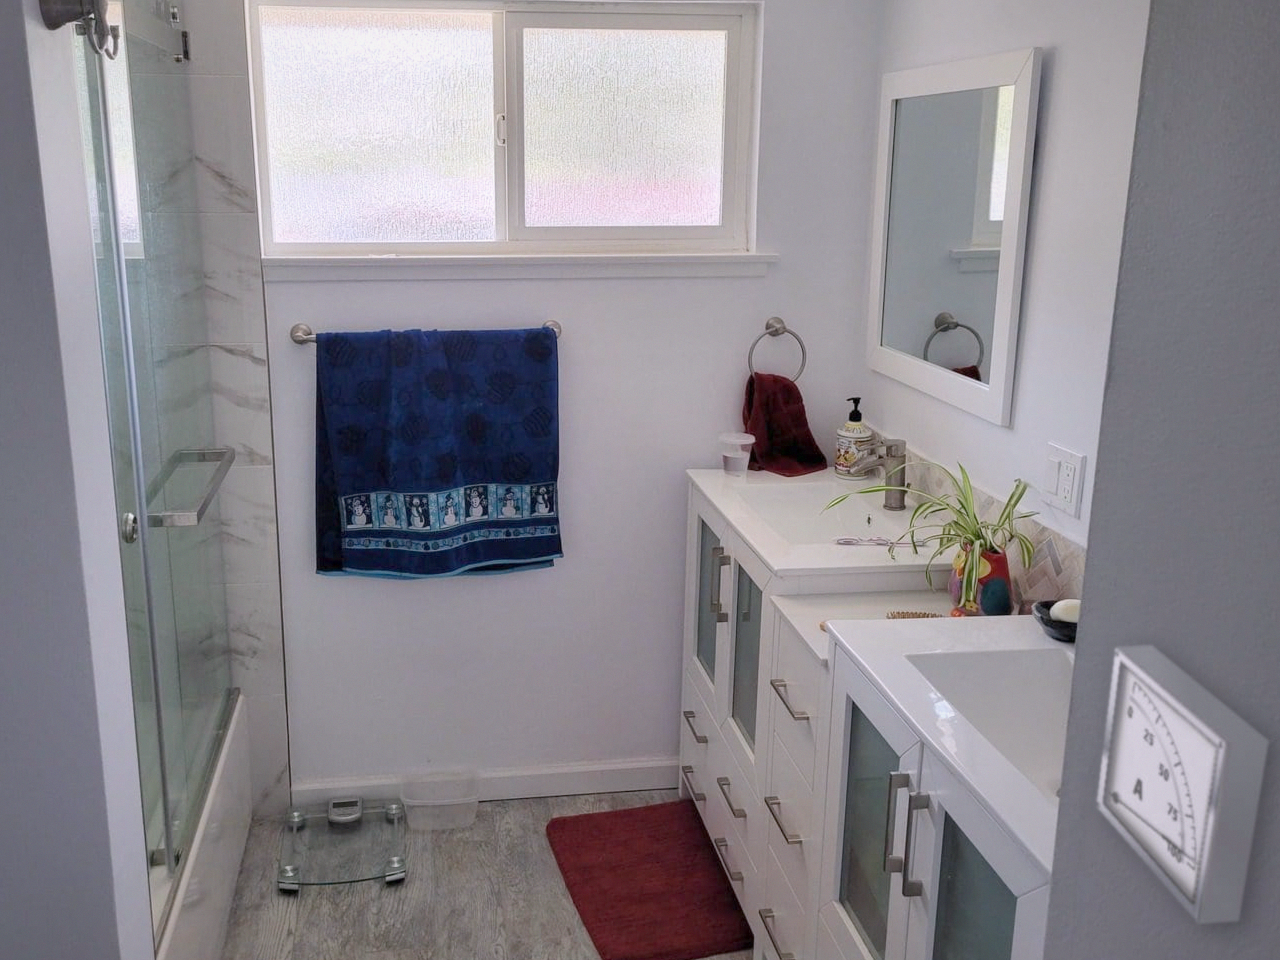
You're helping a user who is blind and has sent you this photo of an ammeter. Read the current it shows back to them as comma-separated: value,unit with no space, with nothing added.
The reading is 95,A
